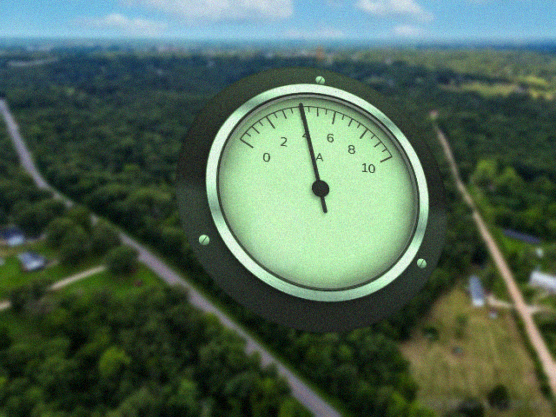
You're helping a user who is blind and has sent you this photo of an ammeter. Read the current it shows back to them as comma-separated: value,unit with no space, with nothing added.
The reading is 4,A
